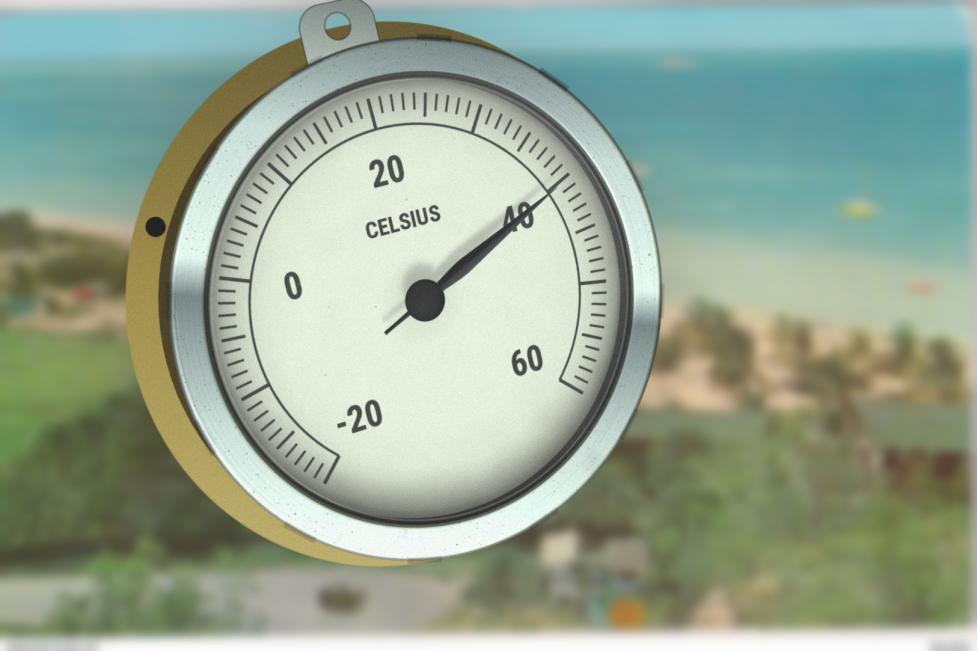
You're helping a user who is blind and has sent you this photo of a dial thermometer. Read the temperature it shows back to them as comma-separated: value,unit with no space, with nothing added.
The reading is 40,°C
